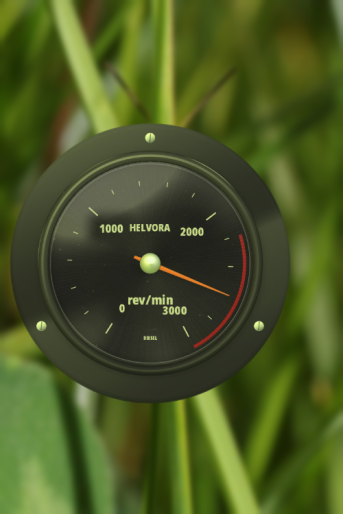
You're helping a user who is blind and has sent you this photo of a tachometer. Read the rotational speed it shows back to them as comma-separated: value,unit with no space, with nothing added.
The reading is 2600,rpm
